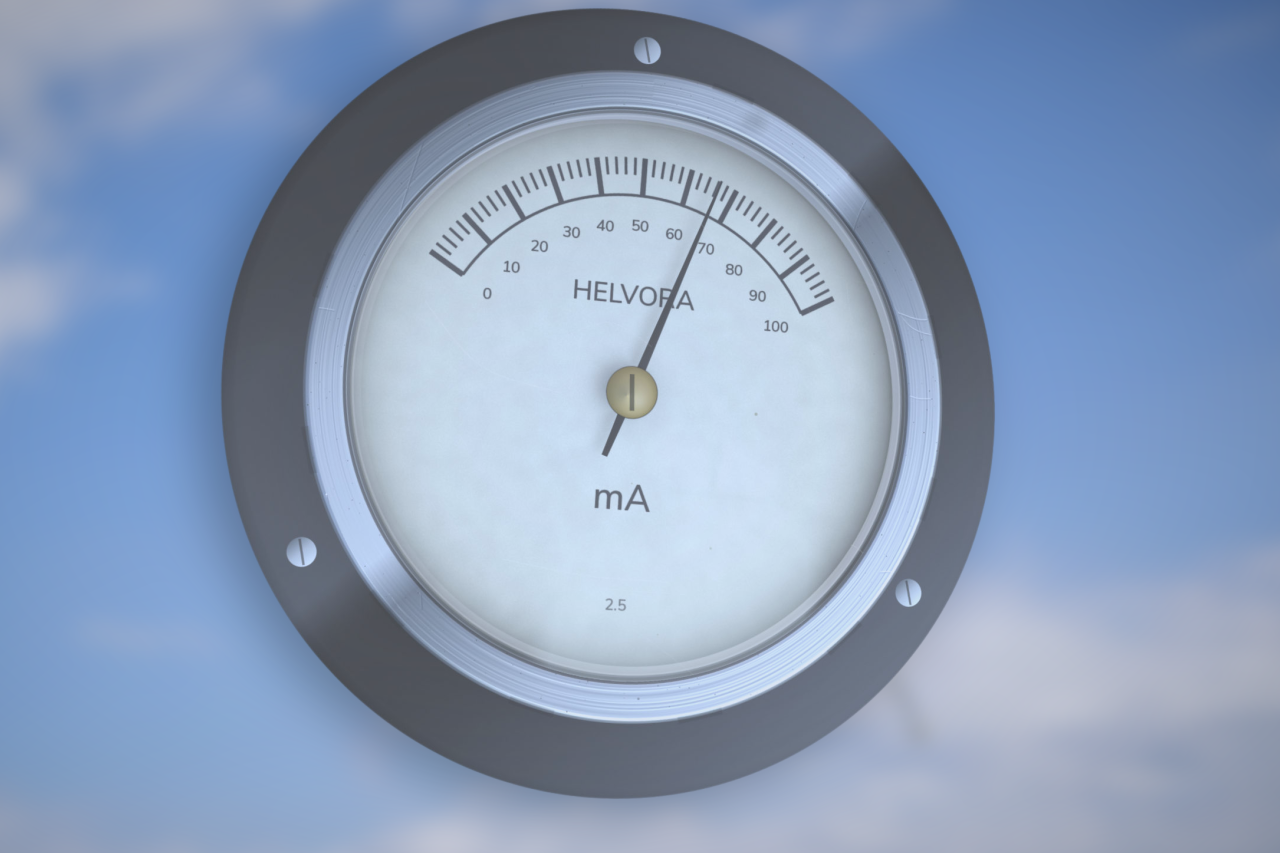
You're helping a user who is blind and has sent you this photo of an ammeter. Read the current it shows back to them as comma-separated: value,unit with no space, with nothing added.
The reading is 66,mA
